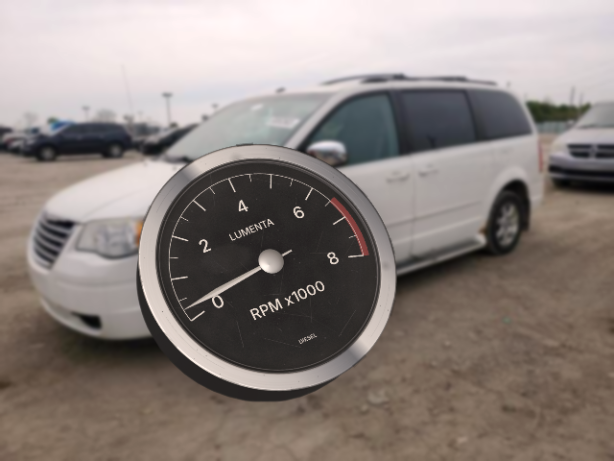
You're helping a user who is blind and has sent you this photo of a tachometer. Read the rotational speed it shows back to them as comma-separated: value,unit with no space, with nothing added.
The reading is 250,rpm
